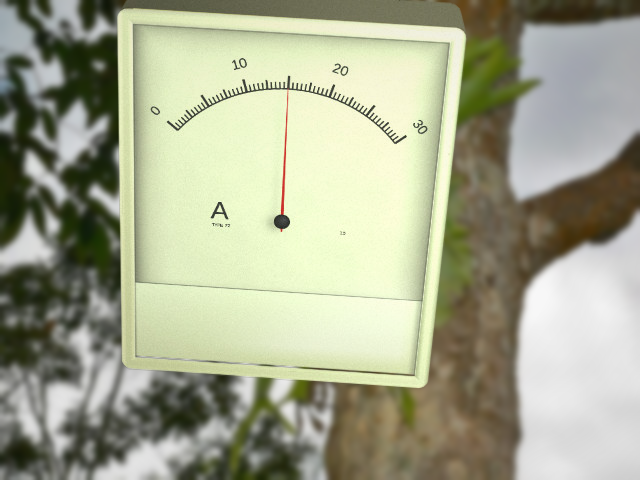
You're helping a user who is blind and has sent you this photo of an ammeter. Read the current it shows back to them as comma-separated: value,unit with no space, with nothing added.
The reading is 15,A
